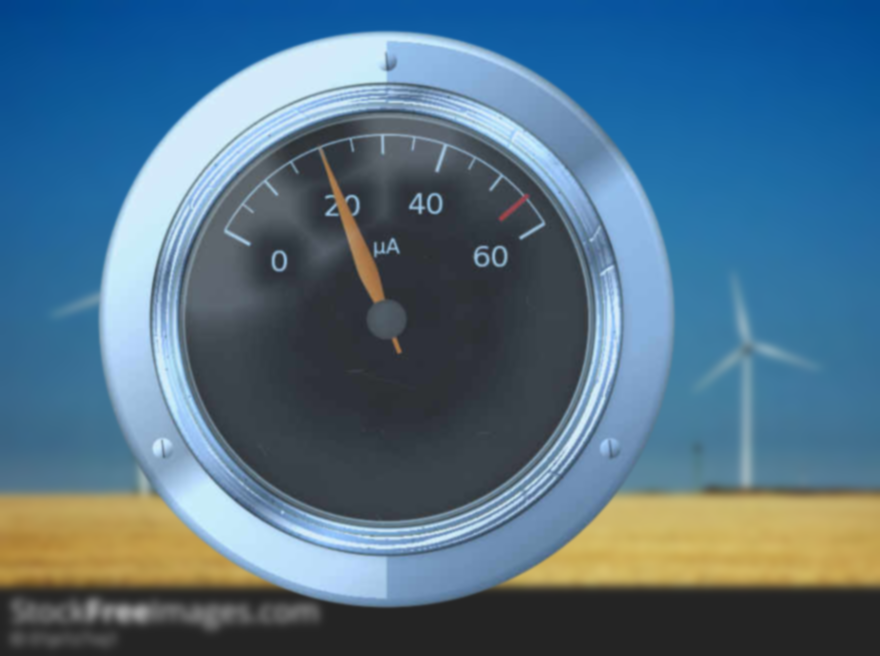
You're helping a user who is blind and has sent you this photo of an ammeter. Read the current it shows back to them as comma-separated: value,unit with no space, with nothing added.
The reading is 20,µA
